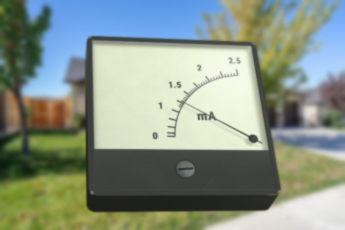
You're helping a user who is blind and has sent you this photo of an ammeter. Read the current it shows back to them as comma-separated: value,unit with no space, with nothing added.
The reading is 1.25,mA
